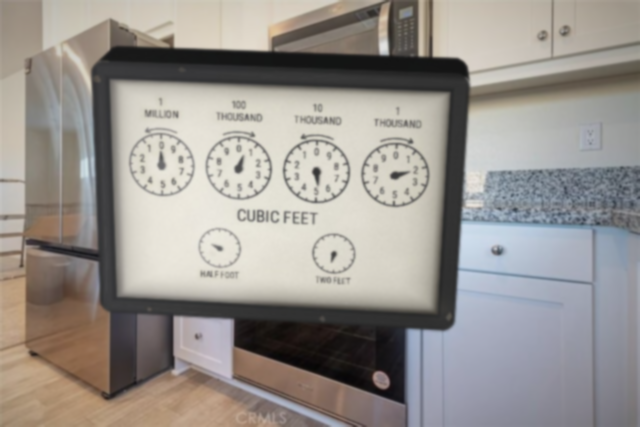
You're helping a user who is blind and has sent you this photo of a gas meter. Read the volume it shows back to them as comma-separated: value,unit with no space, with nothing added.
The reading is 5200,ft³
